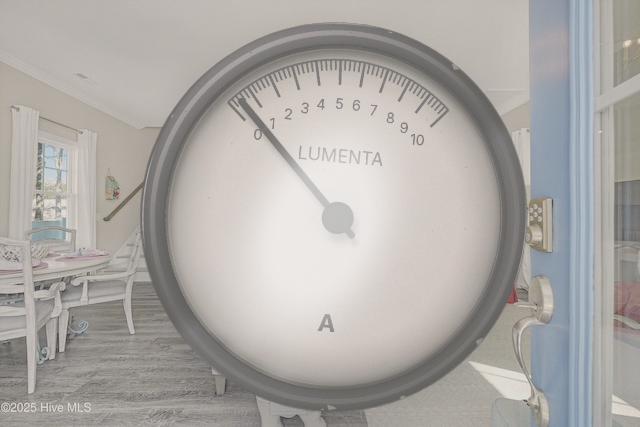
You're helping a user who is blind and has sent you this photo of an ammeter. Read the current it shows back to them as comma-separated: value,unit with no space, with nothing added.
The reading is 0.4,A
